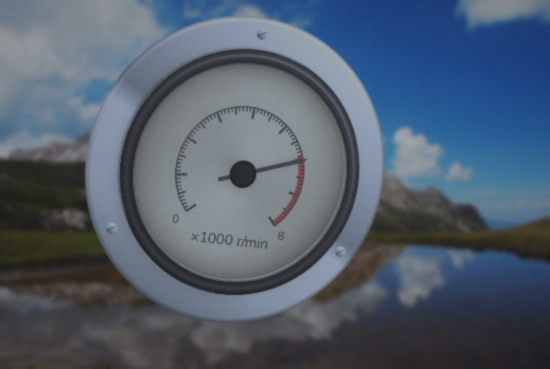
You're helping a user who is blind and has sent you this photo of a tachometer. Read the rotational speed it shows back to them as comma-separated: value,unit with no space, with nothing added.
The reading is 6000,rpm
